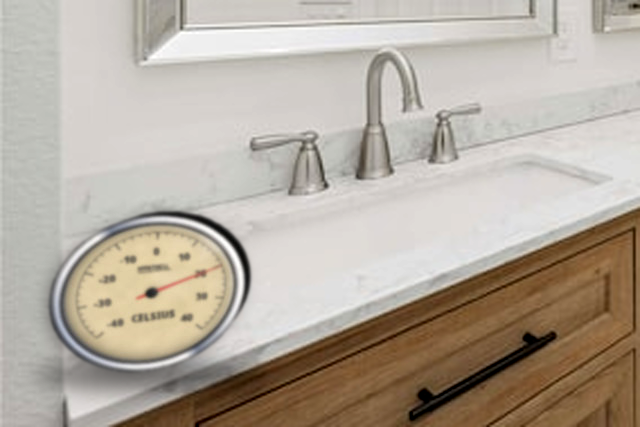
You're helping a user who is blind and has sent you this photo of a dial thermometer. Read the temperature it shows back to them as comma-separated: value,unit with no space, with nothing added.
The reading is 20,°C
